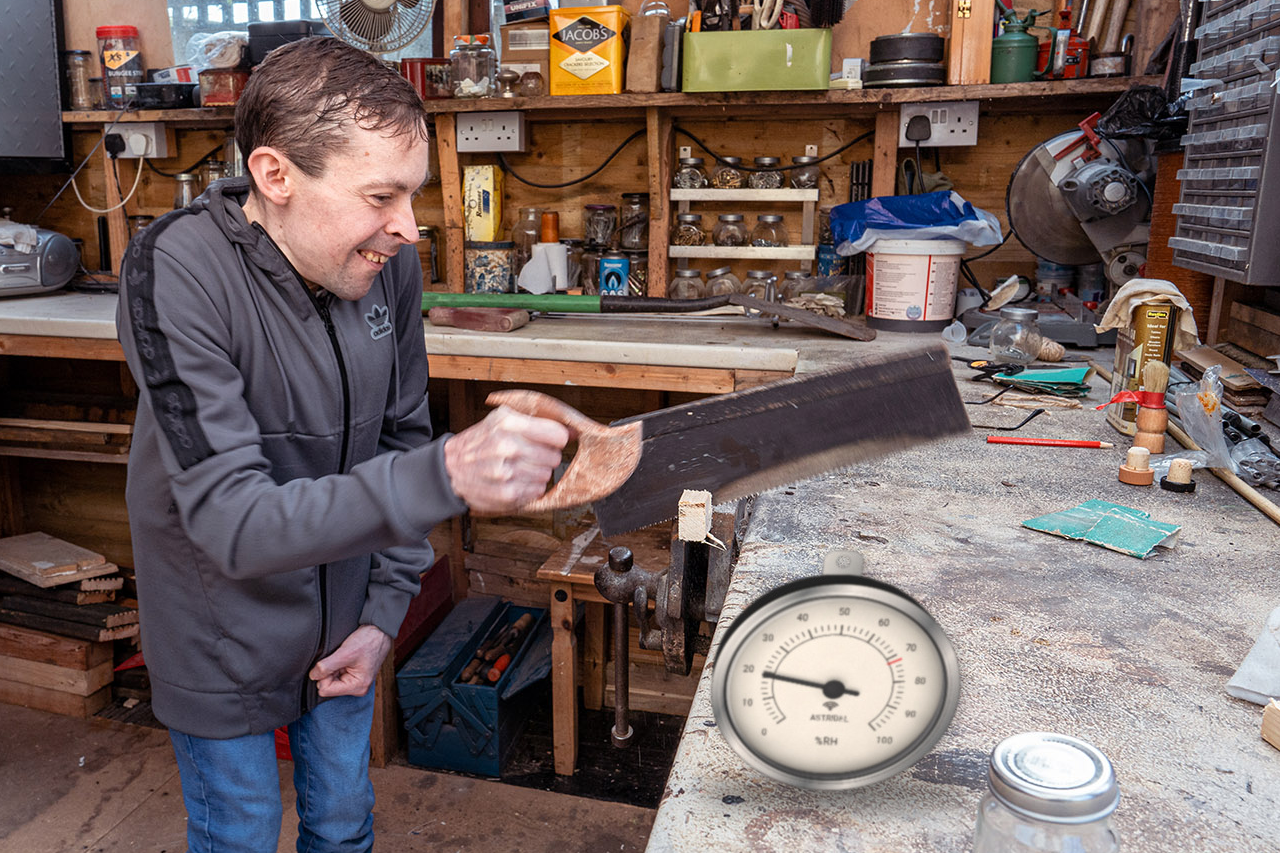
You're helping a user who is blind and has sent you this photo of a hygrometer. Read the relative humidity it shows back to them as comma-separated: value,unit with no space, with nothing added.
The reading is 20,%
